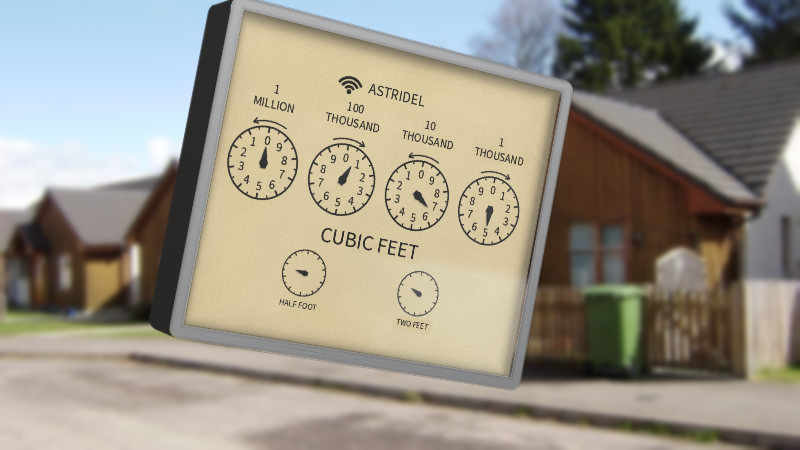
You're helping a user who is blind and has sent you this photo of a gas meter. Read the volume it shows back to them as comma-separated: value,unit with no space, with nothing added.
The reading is 6500,ft³
